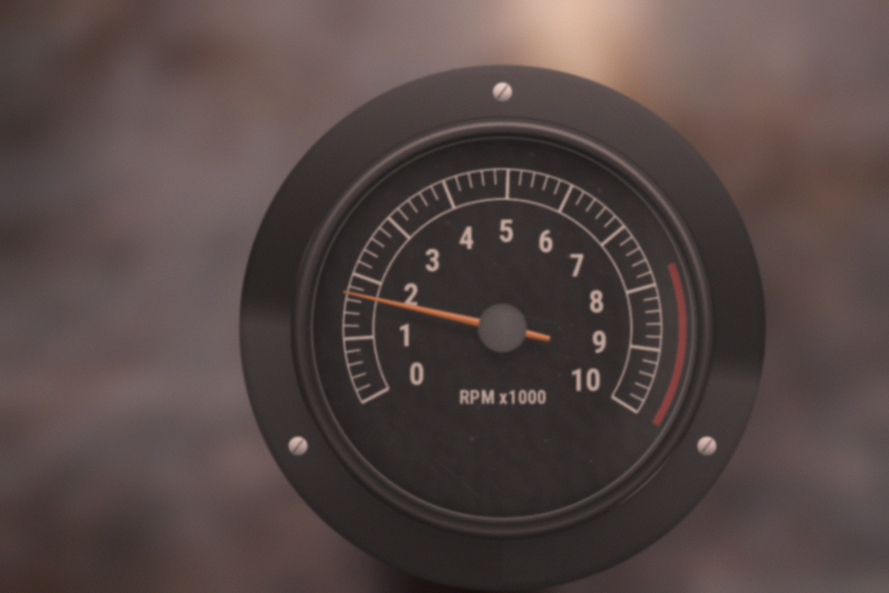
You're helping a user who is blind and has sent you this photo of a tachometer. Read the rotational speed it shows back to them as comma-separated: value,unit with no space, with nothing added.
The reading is 1700,rpm
